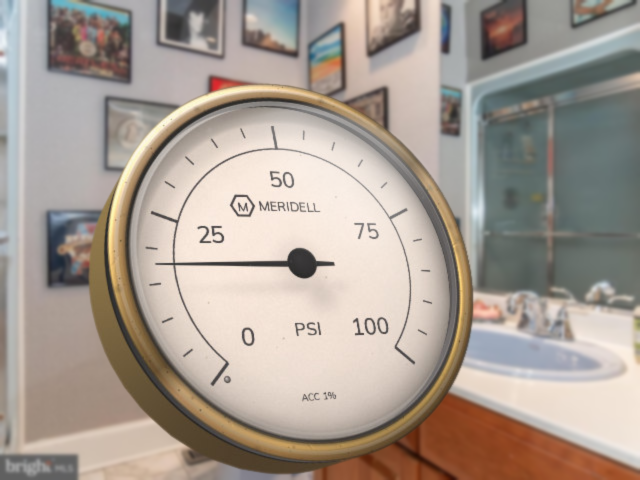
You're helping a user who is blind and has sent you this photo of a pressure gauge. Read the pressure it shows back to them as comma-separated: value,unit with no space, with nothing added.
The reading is 17.5,psi
